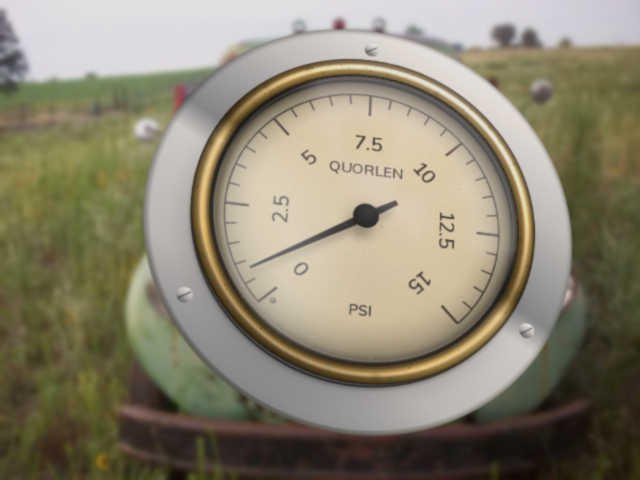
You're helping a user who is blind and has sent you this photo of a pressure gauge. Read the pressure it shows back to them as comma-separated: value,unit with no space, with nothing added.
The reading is 0.75,psi
